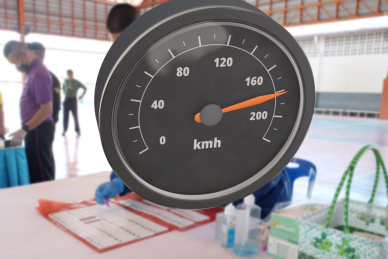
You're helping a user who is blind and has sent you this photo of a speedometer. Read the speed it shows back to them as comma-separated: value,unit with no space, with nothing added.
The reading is 180,km/h
